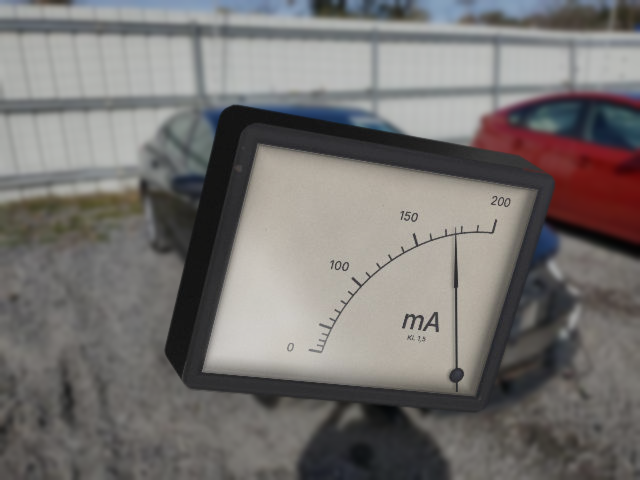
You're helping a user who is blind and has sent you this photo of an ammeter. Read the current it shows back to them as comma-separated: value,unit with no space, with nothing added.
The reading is 175,mA
